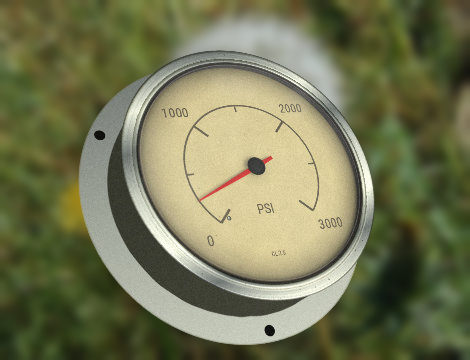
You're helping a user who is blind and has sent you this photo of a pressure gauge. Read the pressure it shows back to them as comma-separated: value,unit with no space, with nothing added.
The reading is 250,psi
